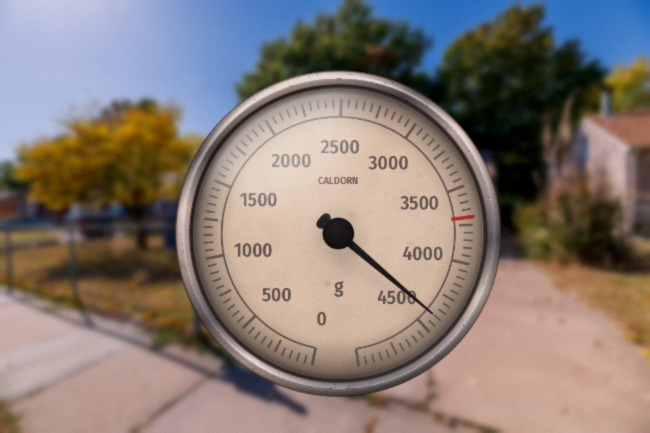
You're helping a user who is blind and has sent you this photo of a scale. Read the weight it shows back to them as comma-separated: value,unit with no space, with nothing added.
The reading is 4400,g
